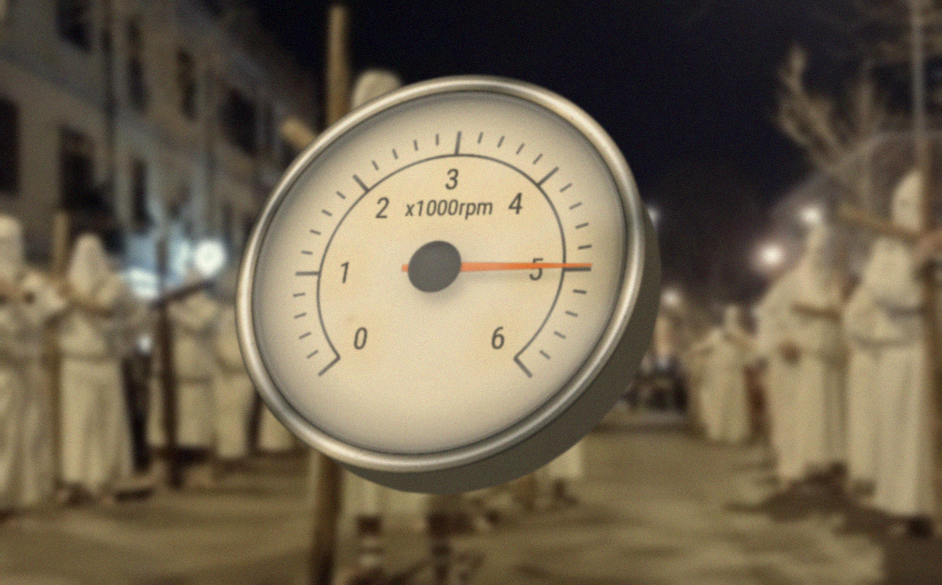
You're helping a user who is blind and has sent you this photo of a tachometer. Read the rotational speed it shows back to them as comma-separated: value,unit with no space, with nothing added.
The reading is 5000,rpm
